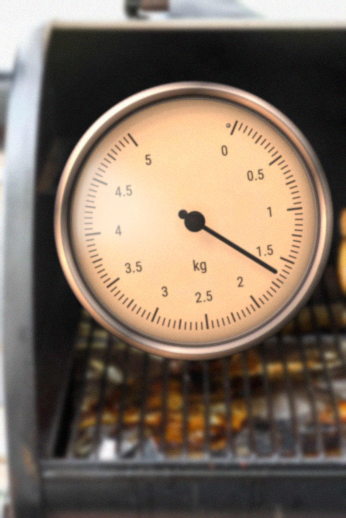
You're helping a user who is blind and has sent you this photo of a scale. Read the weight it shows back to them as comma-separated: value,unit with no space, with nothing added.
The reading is 1.65,kg
